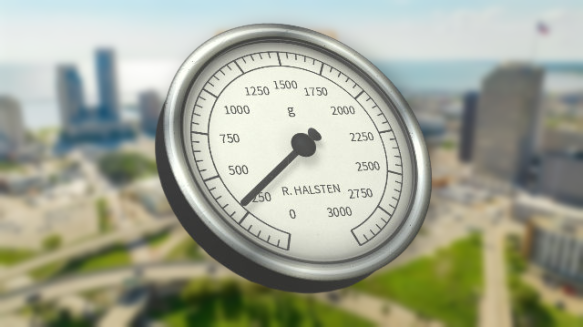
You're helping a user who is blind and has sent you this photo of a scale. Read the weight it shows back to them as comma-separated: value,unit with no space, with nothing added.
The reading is 300,g
